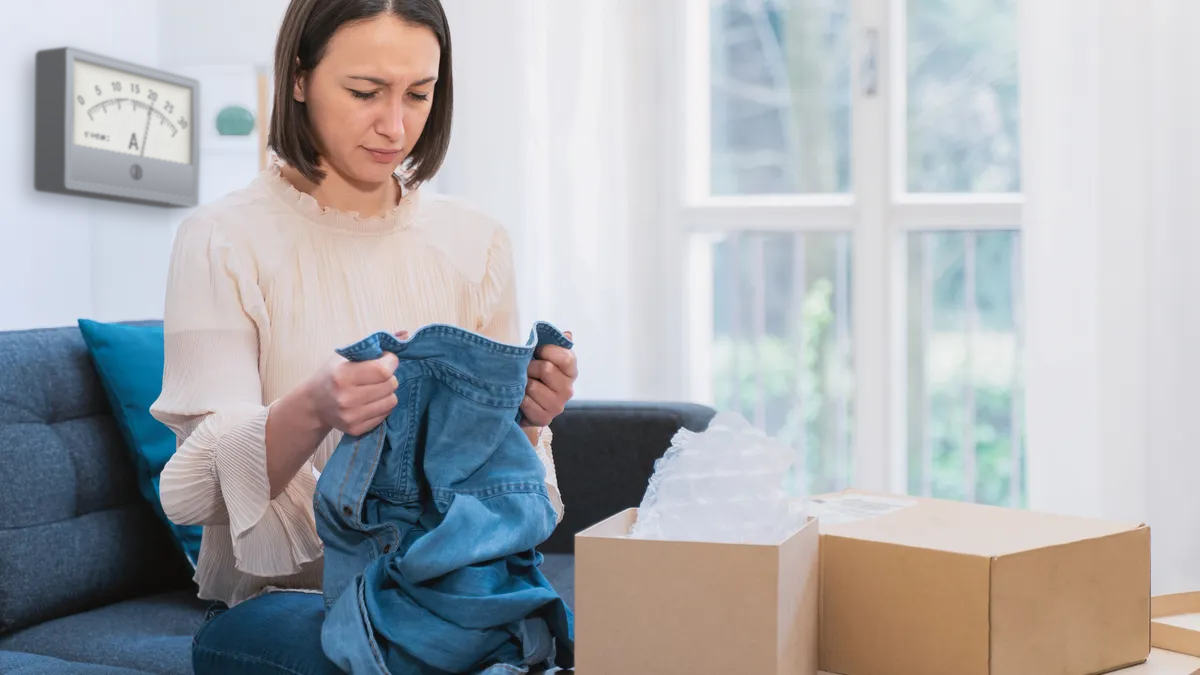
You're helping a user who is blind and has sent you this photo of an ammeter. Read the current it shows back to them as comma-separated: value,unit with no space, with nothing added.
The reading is 20,A
